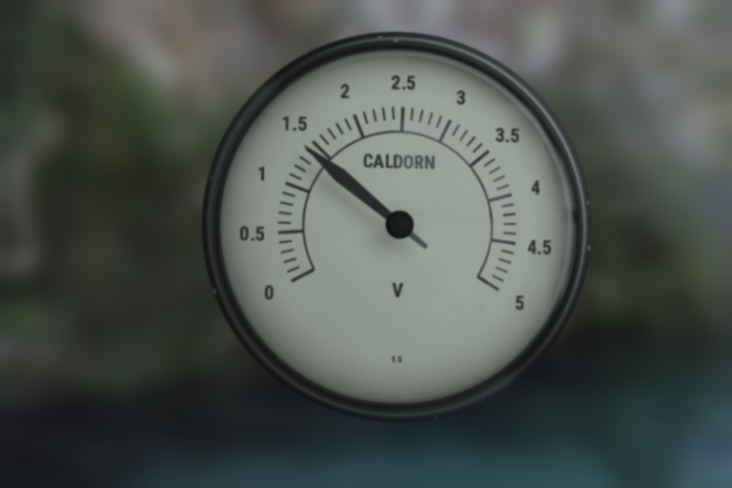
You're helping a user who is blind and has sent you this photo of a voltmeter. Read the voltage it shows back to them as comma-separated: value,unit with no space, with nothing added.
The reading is 1.4,V
